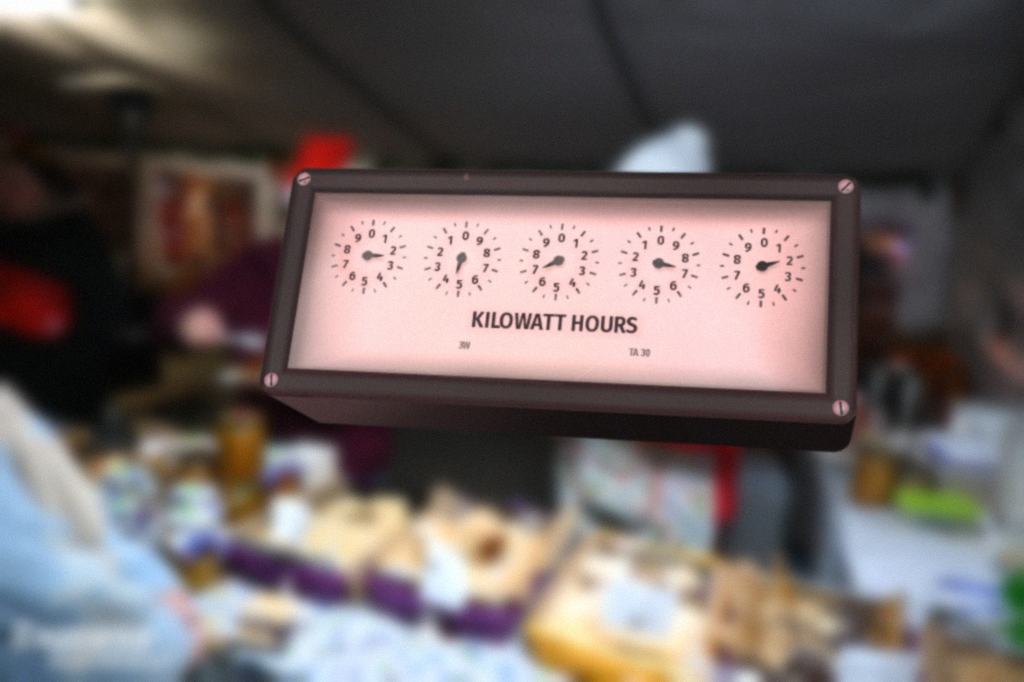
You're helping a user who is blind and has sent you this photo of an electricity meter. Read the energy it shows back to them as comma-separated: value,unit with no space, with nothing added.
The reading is 24672,kWh
